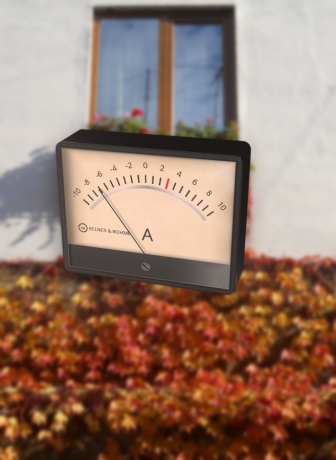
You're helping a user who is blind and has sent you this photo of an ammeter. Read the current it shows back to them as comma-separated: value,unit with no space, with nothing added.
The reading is -7,A
